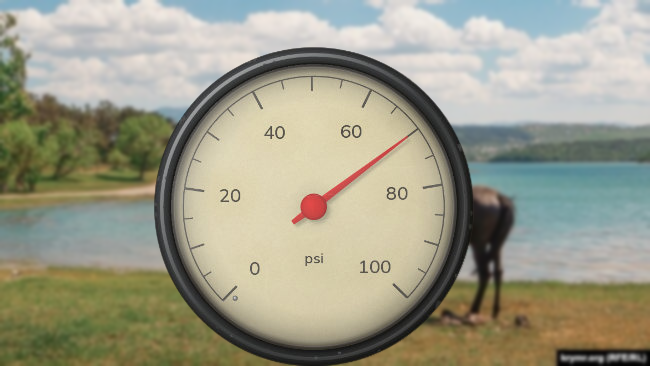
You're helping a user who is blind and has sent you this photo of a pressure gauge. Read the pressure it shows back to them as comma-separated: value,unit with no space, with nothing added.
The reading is 70,psi
